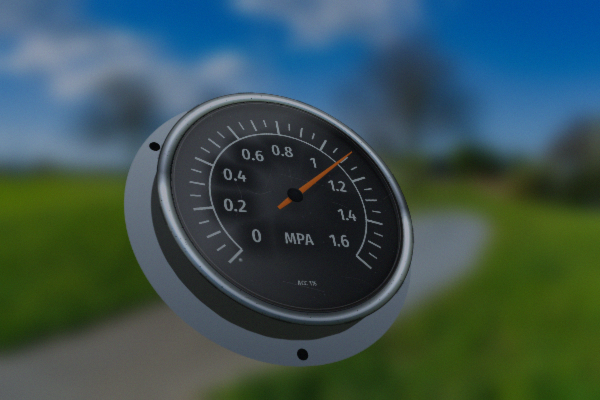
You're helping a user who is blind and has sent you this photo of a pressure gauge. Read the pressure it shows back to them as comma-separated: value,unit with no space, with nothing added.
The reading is 1.1,MPa
